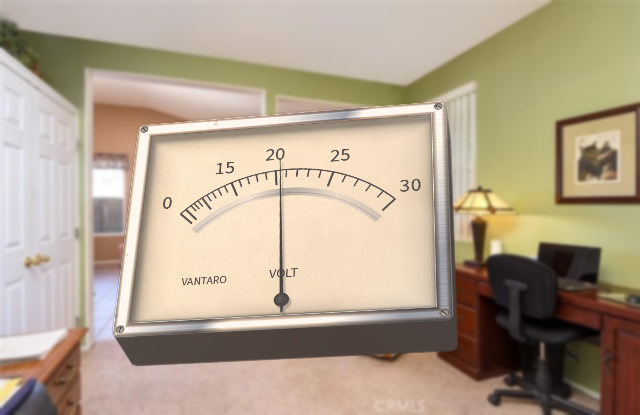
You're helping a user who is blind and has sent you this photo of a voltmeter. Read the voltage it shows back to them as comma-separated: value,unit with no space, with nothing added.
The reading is 20.5,V
